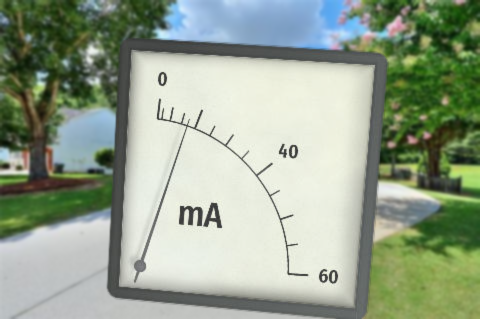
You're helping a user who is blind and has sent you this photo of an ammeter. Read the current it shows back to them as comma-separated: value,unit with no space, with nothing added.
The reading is 17.5,mA
